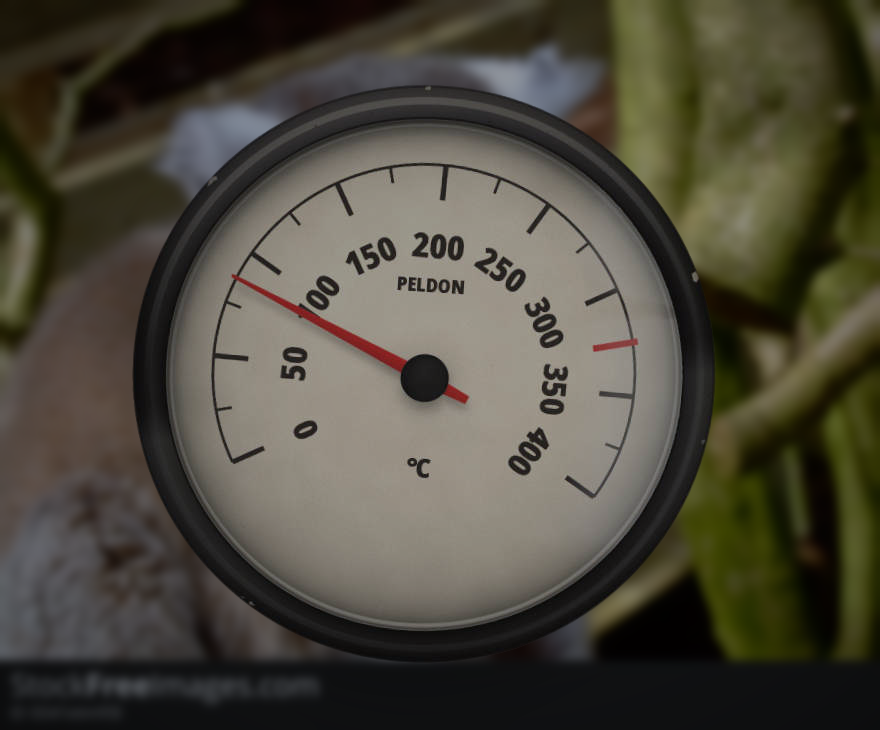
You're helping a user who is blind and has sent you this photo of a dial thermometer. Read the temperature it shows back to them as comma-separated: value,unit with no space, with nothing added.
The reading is 87.5,°C
